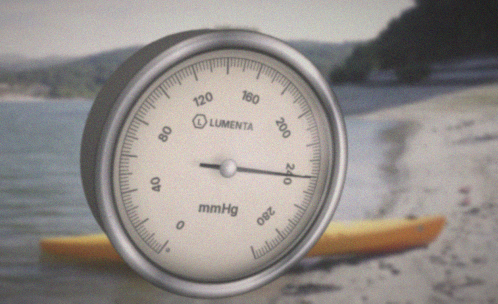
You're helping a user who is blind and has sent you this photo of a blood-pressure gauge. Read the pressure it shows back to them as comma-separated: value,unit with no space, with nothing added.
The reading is 240,mmHg
